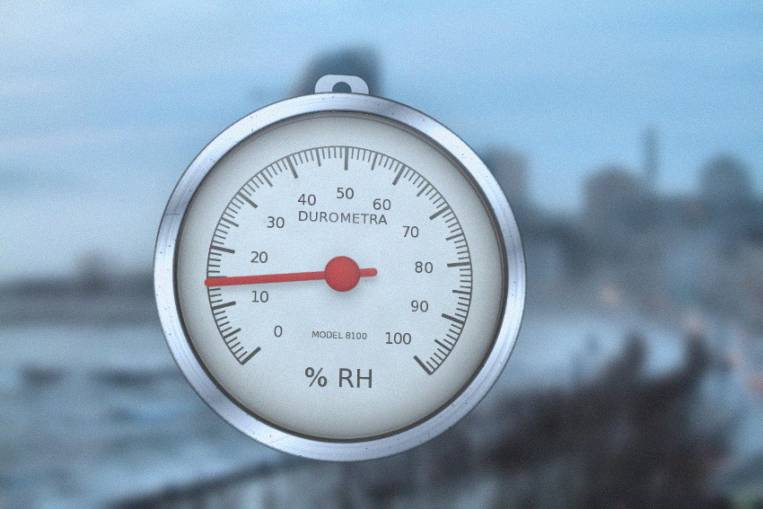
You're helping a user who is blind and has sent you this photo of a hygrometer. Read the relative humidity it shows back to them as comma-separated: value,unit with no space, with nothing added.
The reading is 14,%
